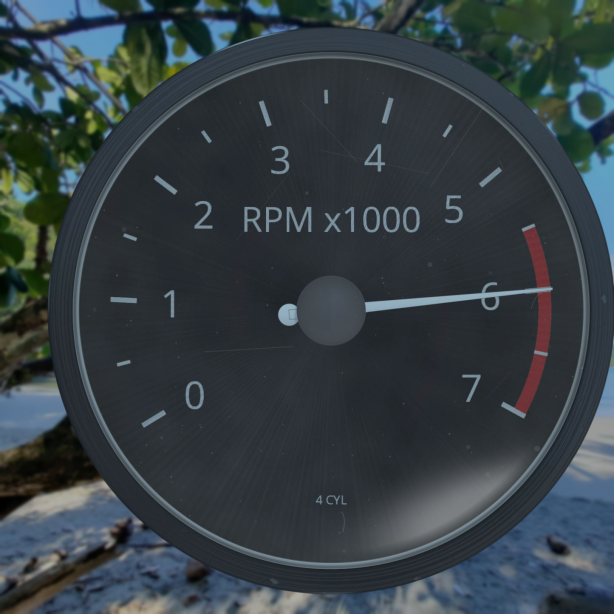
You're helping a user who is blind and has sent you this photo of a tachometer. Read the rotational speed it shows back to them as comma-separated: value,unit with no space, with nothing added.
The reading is 6000,rpm
